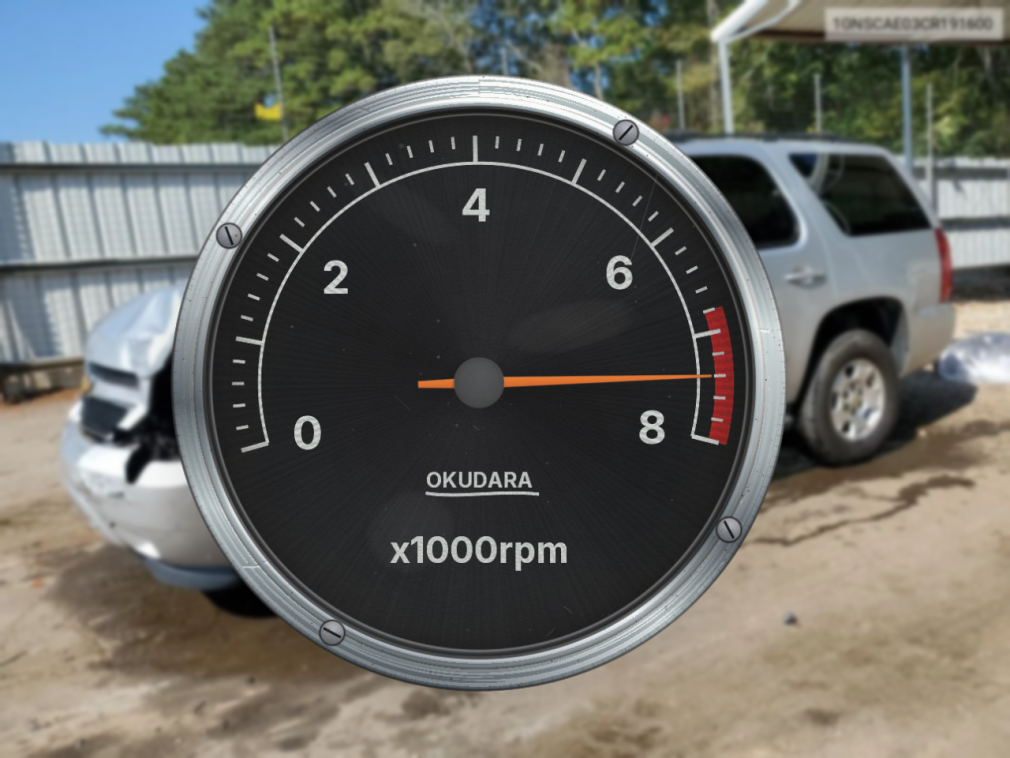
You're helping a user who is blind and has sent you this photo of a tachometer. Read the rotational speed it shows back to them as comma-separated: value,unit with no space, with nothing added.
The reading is 7400,rpm
